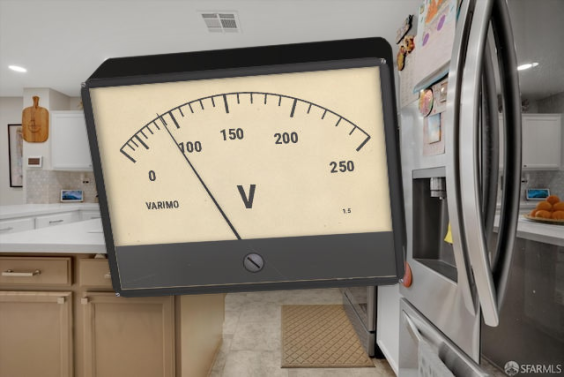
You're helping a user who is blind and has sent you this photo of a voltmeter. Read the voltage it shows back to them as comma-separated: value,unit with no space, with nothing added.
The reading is 90,V
